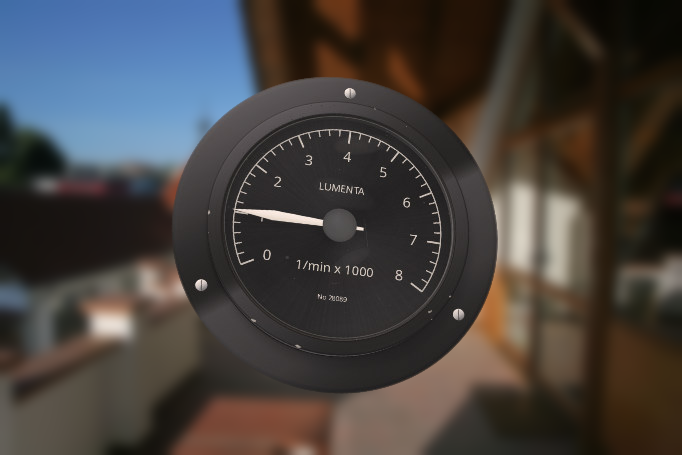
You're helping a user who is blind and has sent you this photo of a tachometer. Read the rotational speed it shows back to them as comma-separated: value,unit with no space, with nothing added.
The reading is 1000,rpm
